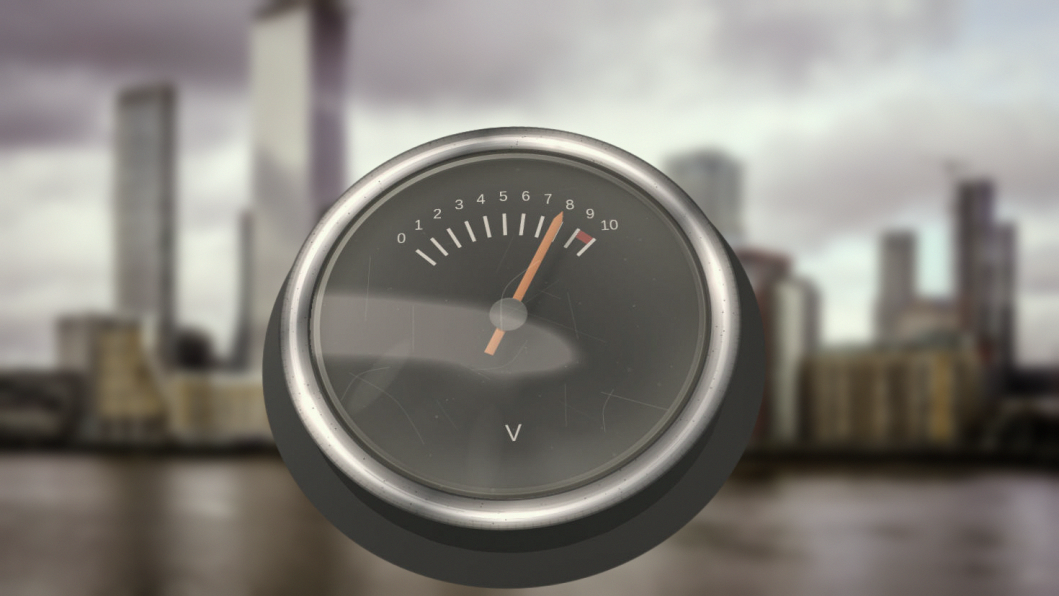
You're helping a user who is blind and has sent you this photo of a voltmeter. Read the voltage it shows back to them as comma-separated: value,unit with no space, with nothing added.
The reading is 8,V
